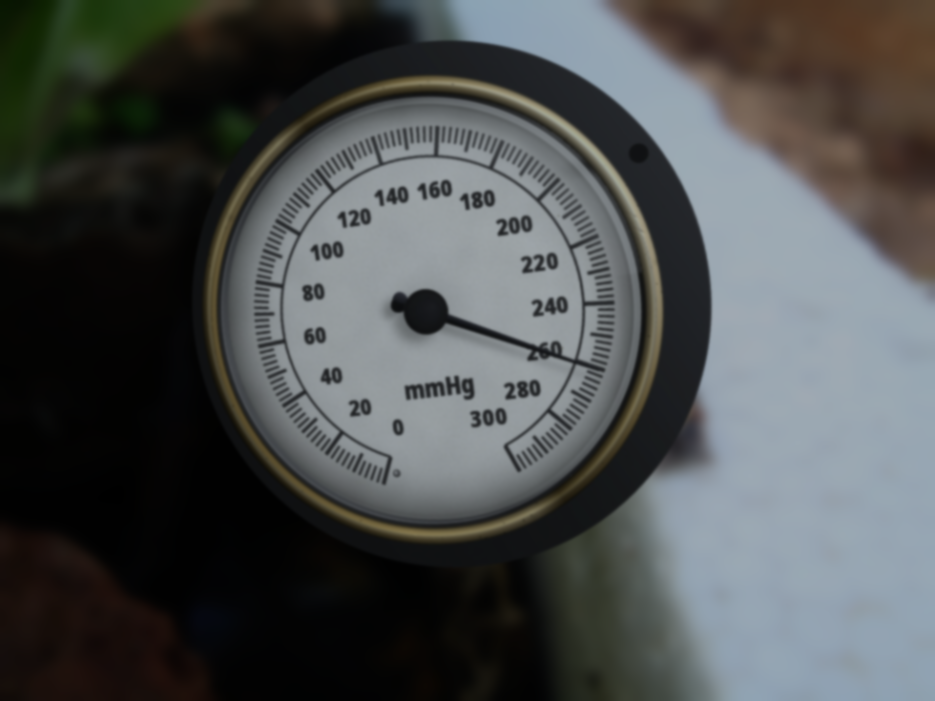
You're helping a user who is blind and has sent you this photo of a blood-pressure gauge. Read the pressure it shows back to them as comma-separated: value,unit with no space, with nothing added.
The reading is 260,mmHg
